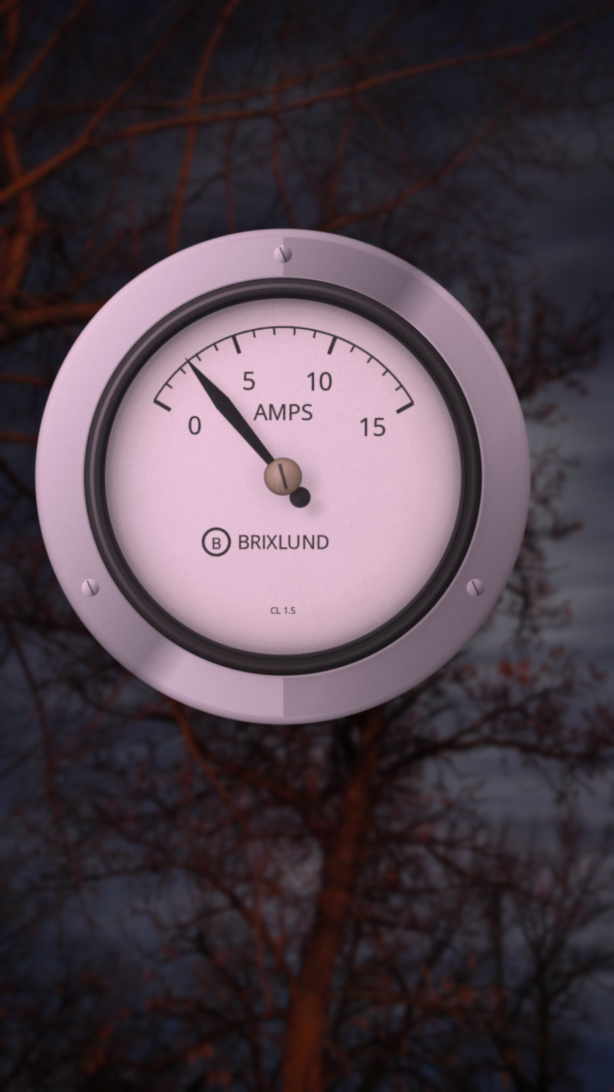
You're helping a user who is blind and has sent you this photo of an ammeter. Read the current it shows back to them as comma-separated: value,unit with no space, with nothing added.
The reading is 2.5,A
